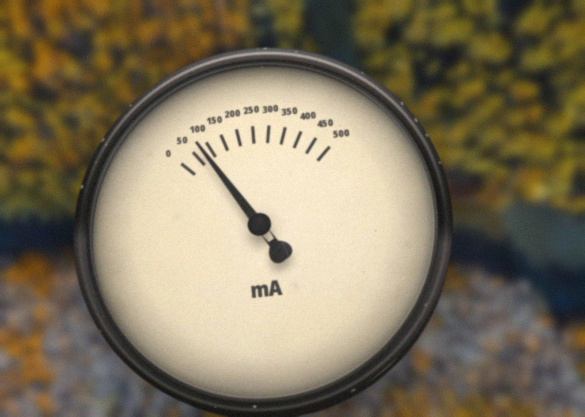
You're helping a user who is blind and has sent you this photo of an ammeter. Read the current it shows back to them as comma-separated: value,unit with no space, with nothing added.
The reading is 75,mA
